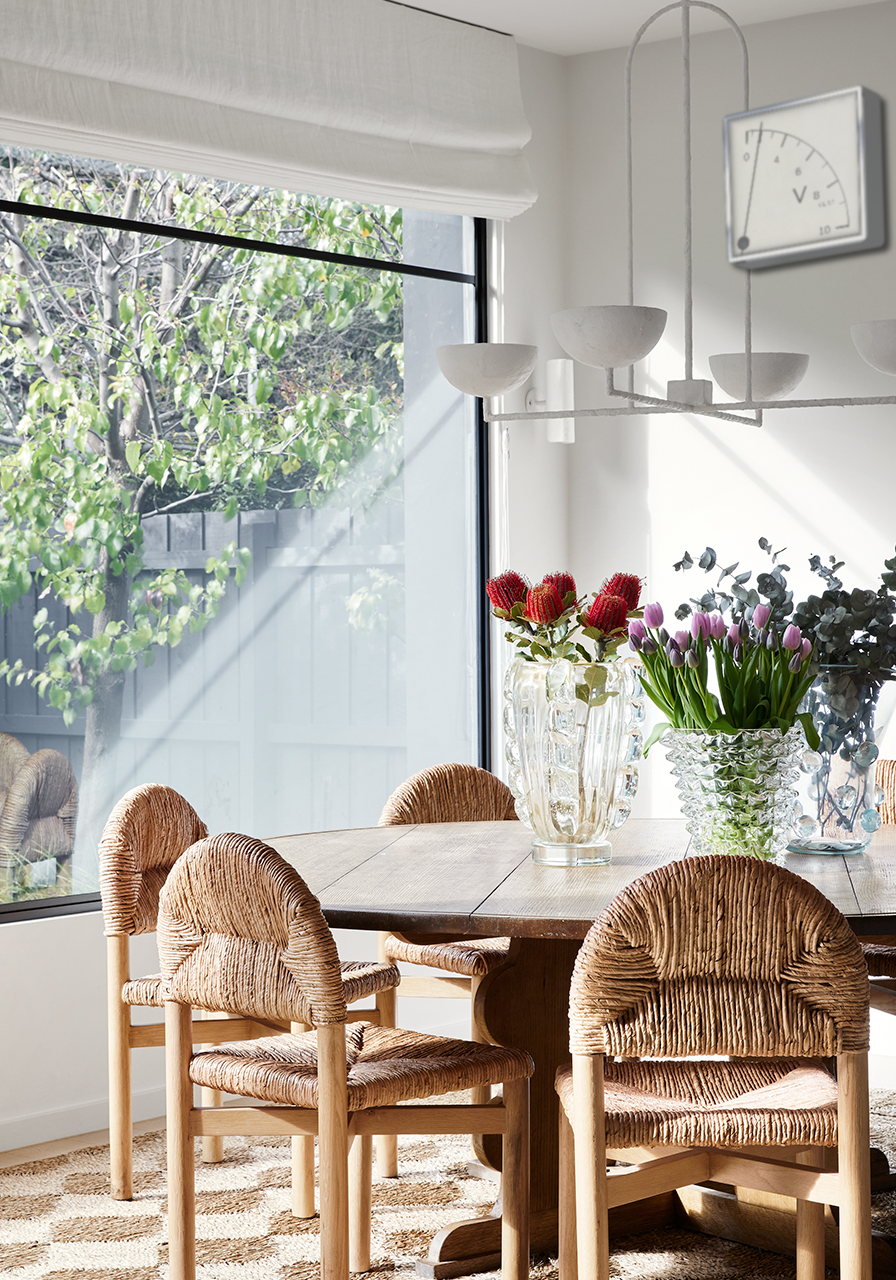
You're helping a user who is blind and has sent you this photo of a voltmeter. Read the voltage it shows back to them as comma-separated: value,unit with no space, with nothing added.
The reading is 2,V
